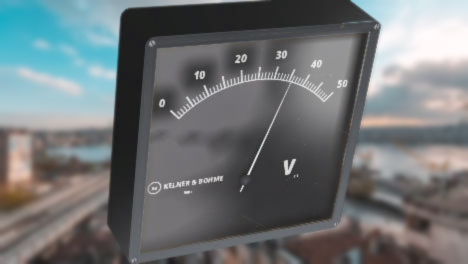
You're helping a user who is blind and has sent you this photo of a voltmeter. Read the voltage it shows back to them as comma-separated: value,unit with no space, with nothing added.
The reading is 35,V
